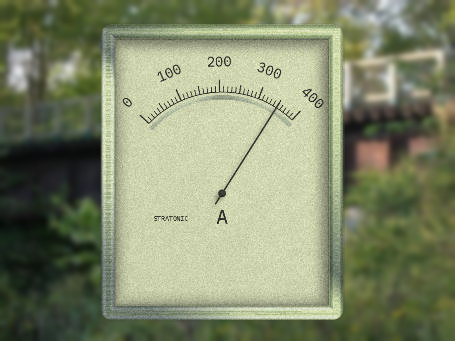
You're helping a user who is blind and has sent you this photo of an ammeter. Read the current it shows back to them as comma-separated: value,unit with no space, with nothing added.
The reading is 350,A
